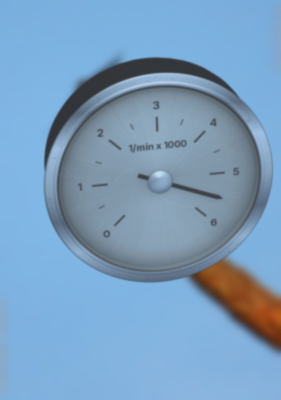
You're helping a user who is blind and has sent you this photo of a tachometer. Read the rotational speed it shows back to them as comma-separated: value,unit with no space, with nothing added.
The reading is 5500,rpm
